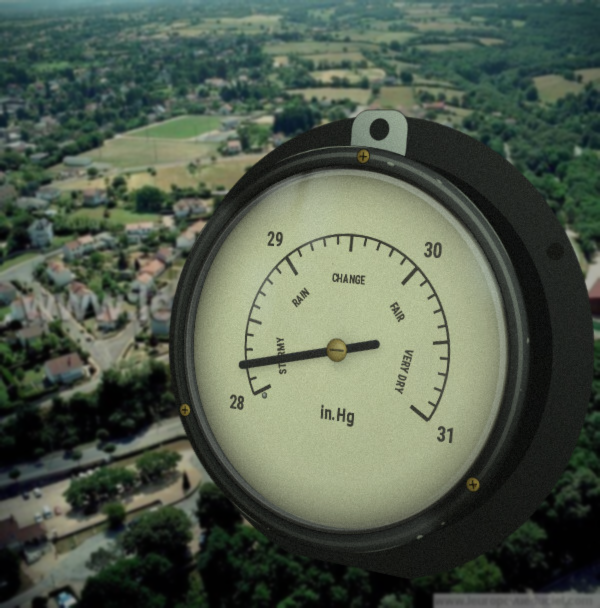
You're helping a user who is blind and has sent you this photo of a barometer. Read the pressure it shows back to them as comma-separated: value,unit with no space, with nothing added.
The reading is 28.2,inHg
